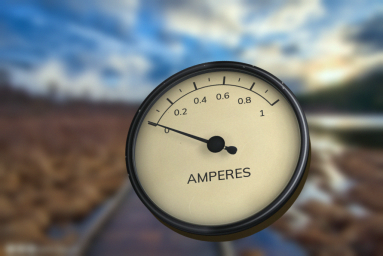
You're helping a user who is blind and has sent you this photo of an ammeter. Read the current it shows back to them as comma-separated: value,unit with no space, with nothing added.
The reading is 0,A
